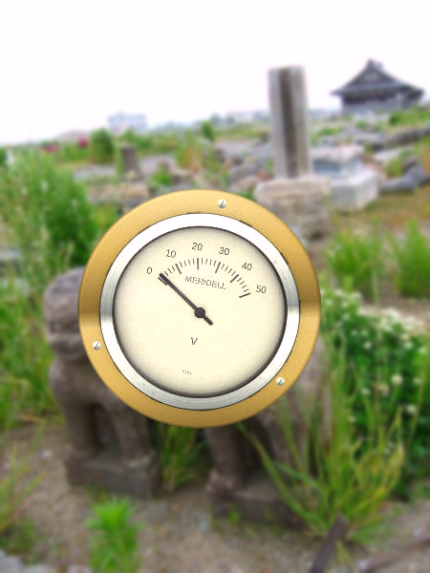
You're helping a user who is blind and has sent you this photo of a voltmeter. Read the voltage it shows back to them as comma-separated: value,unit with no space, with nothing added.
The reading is 2,V
